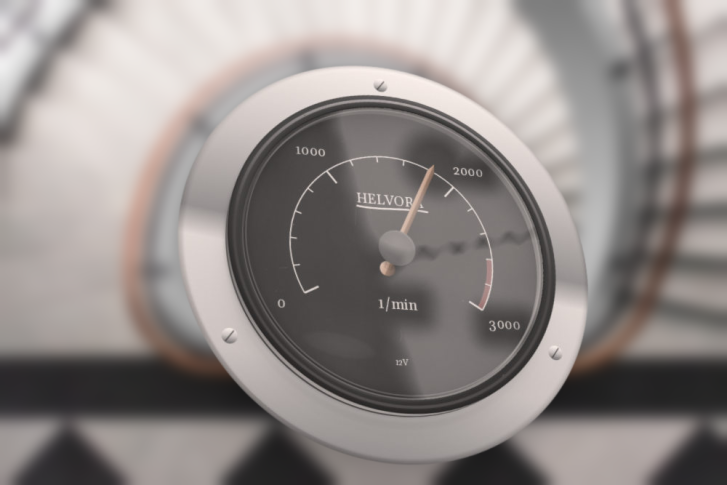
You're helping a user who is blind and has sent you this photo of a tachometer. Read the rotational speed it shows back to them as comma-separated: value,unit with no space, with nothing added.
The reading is 1800,rpm
